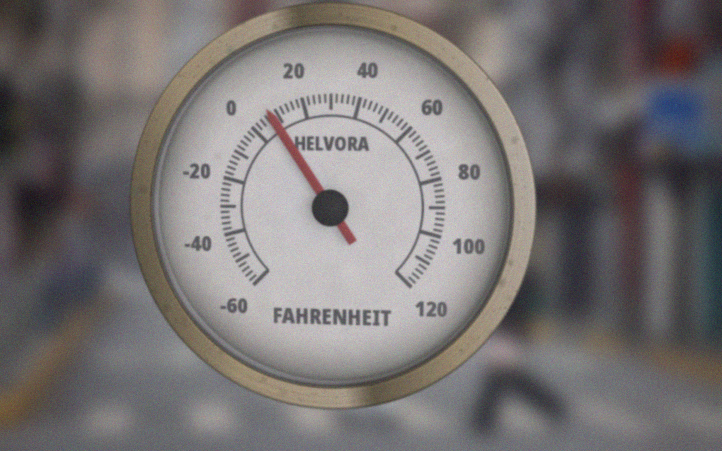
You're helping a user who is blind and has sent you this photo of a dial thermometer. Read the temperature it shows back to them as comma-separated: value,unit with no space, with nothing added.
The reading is 8,°F
